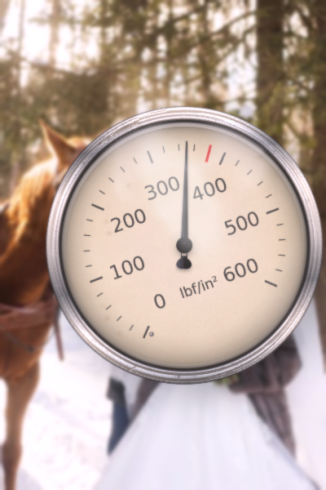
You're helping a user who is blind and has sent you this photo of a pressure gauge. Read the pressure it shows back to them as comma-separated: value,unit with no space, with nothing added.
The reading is 350,psi
